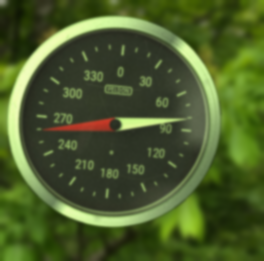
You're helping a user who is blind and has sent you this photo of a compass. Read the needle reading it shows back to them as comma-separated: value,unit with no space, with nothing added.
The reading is 260,°
